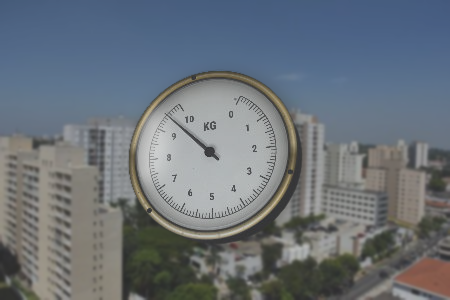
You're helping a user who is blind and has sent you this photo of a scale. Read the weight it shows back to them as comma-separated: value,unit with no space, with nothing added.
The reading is 9.5,kg
